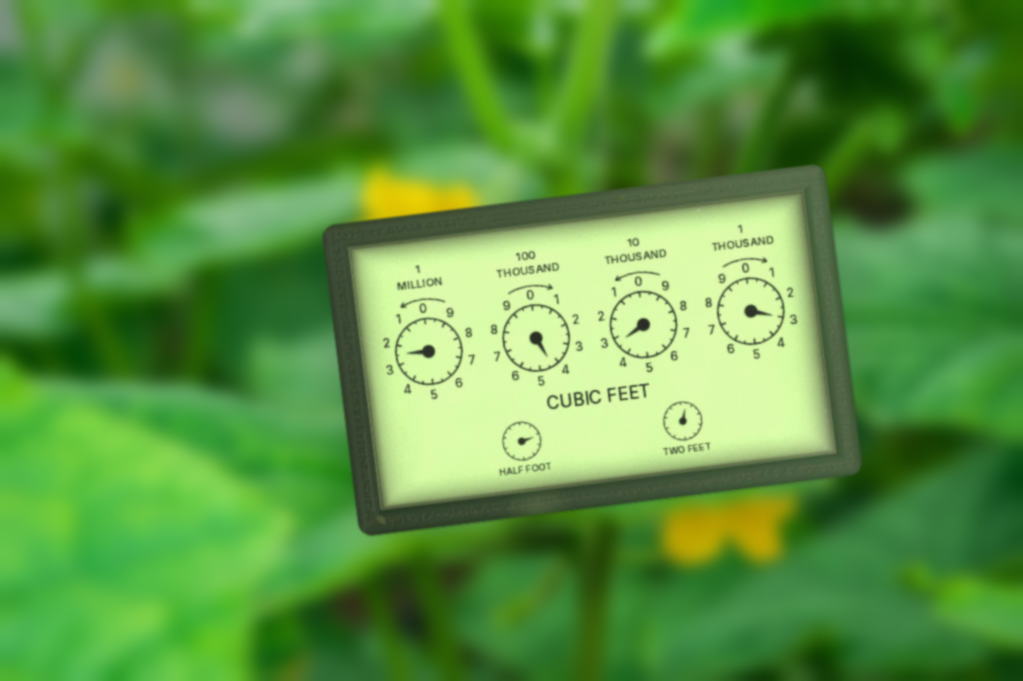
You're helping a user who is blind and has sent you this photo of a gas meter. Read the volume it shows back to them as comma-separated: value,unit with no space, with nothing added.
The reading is 243300,ft³
